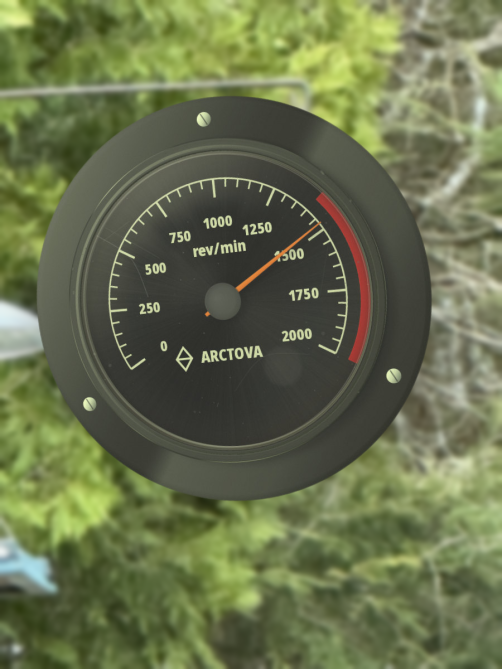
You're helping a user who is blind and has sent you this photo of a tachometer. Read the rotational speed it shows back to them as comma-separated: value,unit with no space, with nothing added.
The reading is 1475,rpm
